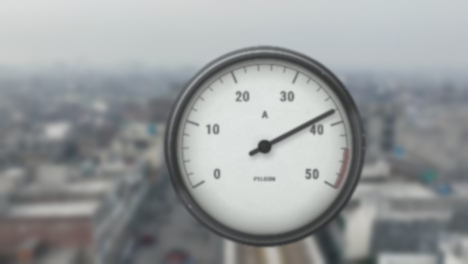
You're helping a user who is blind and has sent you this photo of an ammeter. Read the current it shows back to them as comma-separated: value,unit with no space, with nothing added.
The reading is 38,A
